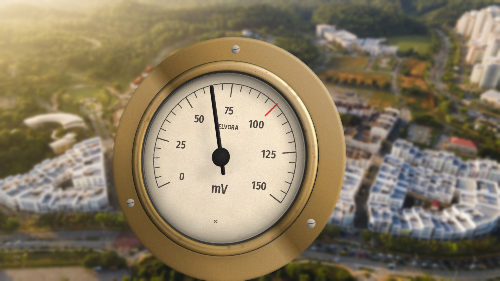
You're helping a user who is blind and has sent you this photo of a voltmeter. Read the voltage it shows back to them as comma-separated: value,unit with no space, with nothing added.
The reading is 65,mV
